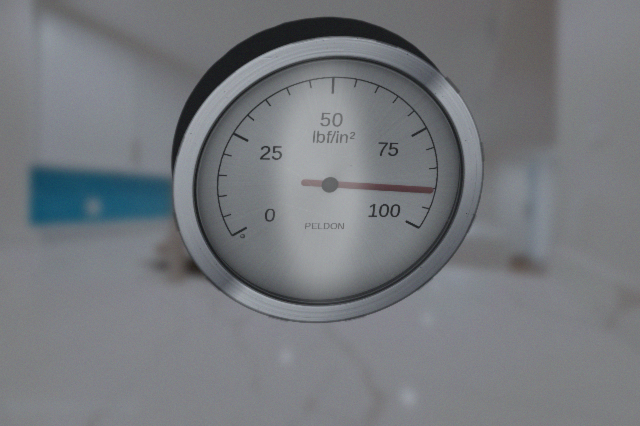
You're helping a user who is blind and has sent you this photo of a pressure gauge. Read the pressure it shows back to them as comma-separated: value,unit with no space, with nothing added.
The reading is 90,psi
